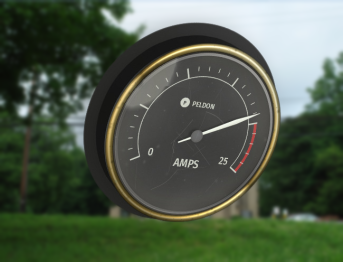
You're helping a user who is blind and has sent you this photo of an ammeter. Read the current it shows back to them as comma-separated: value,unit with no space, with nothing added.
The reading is 19,A
